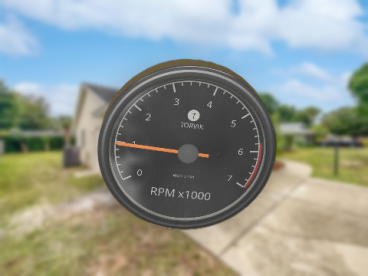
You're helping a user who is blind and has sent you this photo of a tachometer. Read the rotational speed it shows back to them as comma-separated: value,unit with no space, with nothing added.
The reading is 1000,rpm
